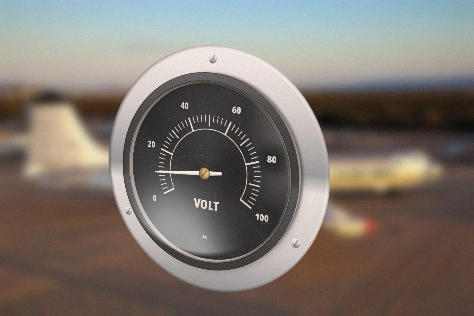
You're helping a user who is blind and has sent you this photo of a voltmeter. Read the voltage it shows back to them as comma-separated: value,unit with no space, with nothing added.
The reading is 10,V
